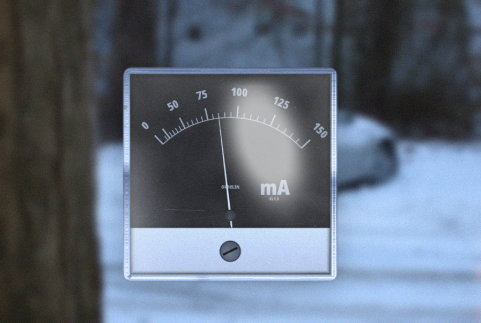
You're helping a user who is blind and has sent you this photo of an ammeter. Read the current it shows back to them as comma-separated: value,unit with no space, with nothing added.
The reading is 85,mA
